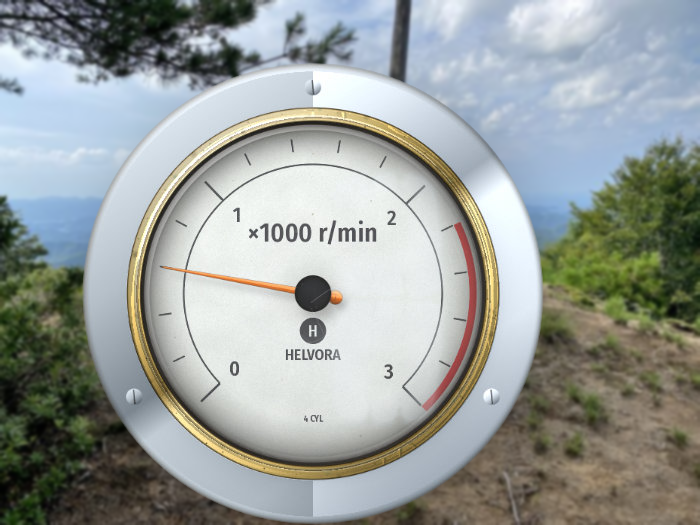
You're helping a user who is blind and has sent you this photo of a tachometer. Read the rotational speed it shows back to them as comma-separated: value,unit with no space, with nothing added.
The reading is 600,rpm
